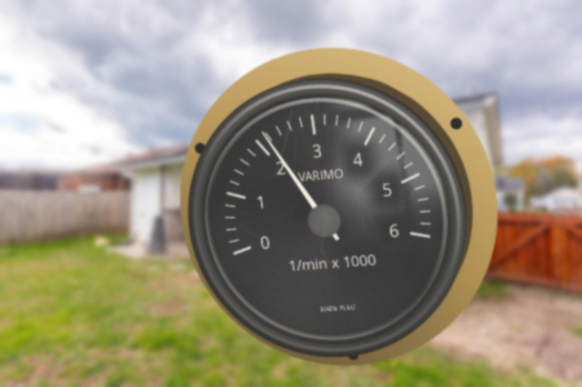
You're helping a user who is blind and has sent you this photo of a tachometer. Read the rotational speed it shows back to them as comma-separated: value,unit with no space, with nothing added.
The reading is 2200,rpm
